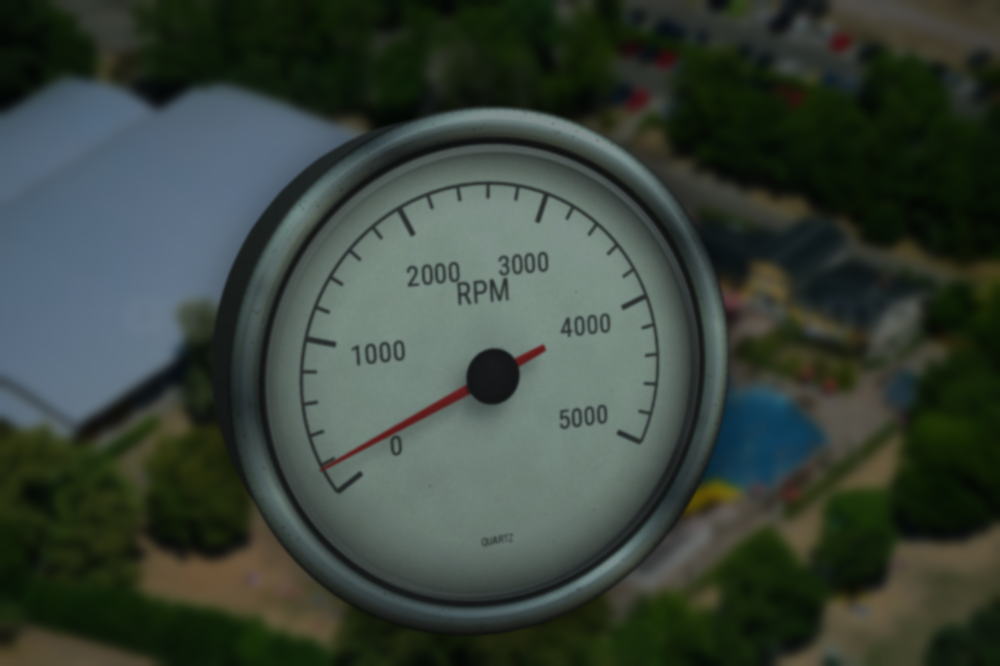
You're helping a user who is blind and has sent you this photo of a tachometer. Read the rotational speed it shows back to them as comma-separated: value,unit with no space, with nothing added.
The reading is 200,rpm
